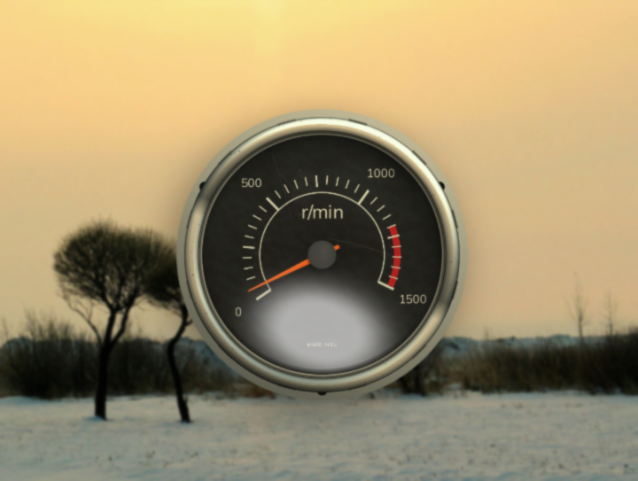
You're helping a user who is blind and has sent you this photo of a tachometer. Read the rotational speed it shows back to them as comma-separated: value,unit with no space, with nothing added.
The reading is 50,rpm
